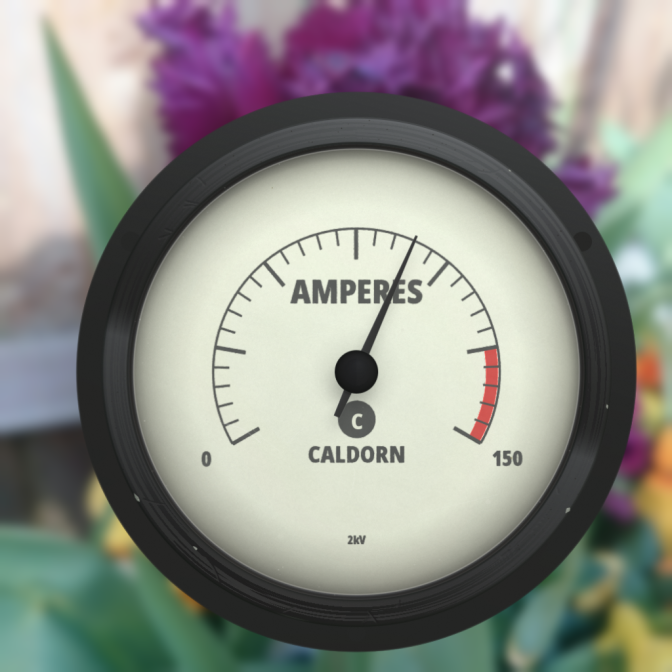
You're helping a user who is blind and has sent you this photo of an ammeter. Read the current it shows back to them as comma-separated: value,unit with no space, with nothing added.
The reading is 90,A
